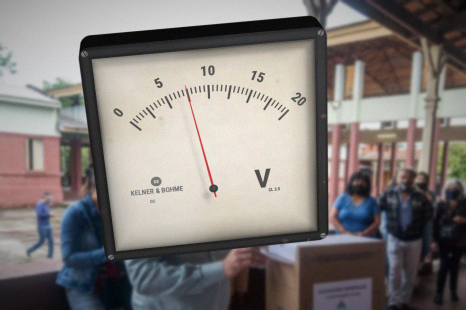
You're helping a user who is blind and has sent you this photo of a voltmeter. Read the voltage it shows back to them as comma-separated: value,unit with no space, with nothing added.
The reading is 7.5,V
